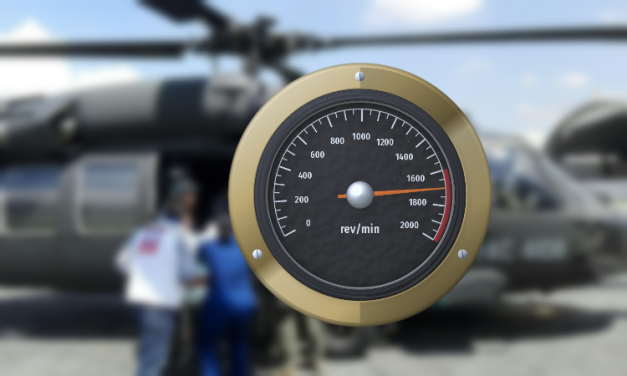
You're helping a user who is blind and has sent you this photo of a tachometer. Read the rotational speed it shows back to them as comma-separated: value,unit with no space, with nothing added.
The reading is 1700,rpm
